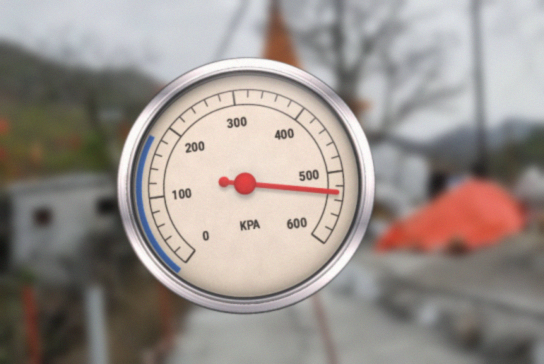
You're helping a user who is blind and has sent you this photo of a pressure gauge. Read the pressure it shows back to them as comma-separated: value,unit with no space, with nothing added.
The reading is 530,kPa
